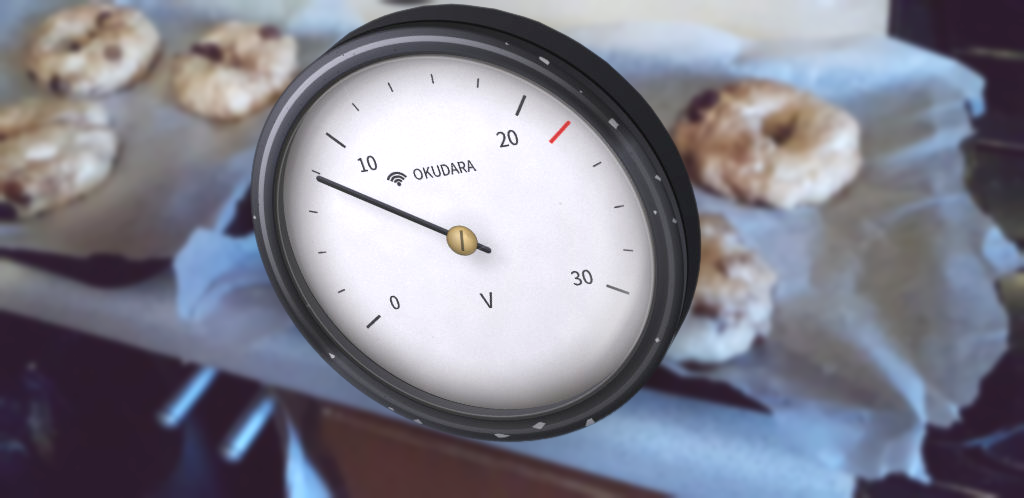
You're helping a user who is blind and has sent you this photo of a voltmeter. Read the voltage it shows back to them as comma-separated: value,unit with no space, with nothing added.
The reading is 8,V
